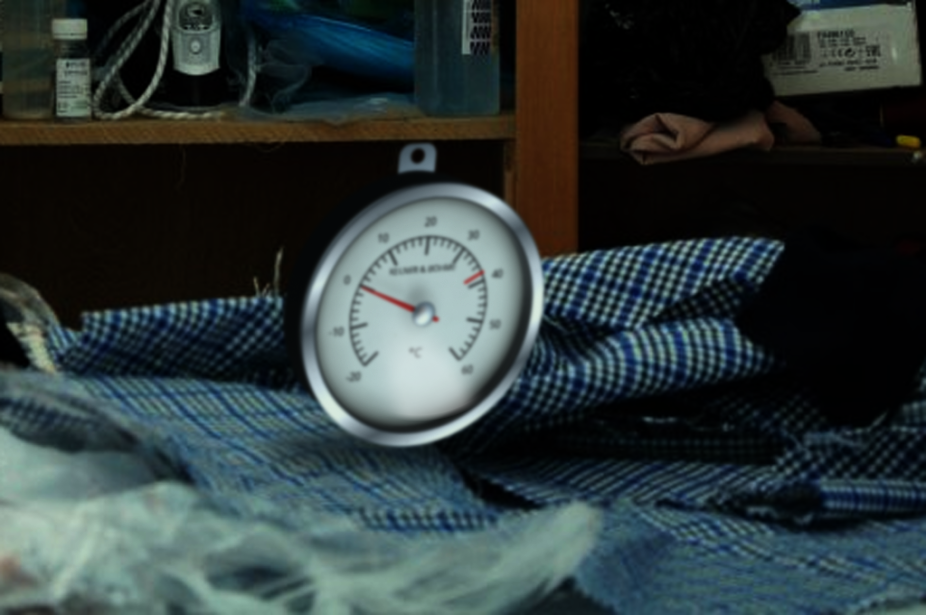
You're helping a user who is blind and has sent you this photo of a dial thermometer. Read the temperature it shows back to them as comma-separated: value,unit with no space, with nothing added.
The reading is 0,°C
